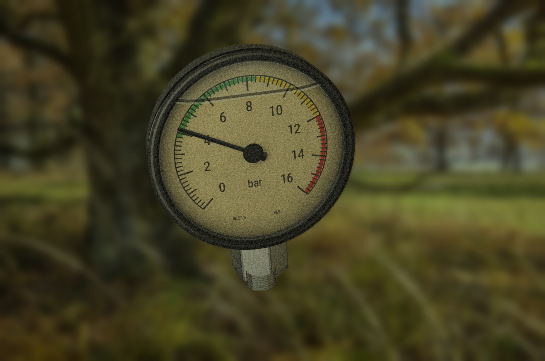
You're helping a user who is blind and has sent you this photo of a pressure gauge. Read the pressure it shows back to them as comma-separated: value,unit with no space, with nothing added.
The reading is 4.2,bar
